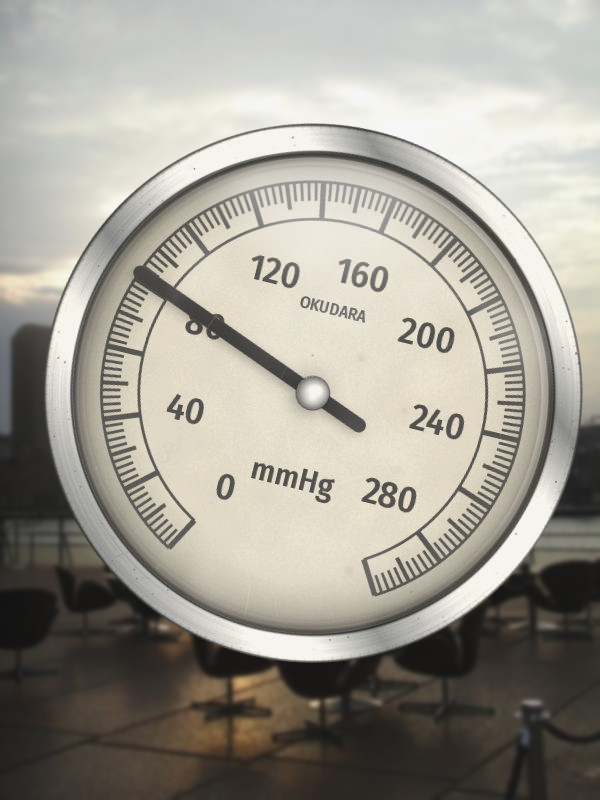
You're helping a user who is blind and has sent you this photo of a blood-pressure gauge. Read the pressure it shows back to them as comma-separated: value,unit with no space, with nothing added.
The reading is 82,mmHg
